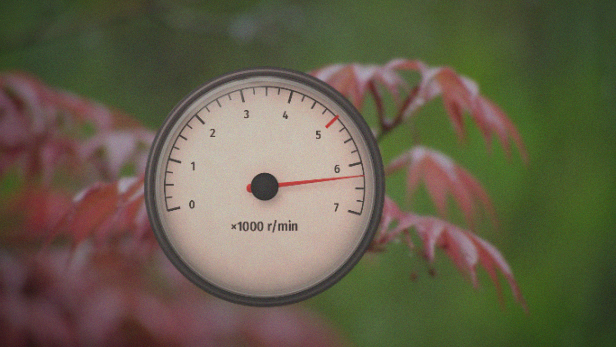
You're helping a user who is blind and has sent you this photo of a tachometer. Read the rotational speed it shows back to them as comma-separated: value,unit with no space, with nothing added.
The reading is 6250,rpm
